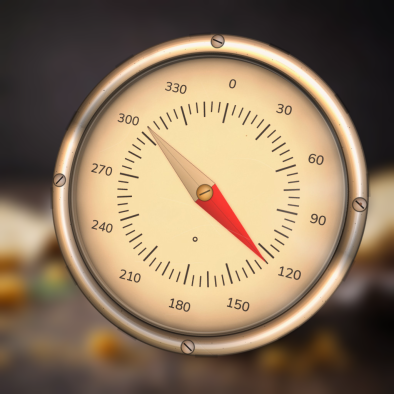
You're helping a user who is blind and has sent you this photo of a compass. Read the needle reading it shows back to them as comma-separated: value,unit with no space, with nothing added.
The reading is 125,°
